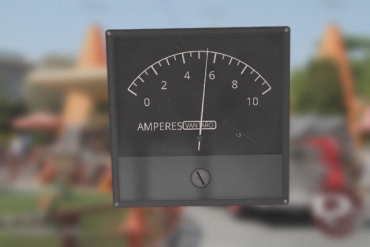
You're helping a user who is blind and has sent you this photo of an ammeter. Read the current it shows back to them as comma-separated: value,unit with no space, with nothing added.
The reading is 5.5,A
